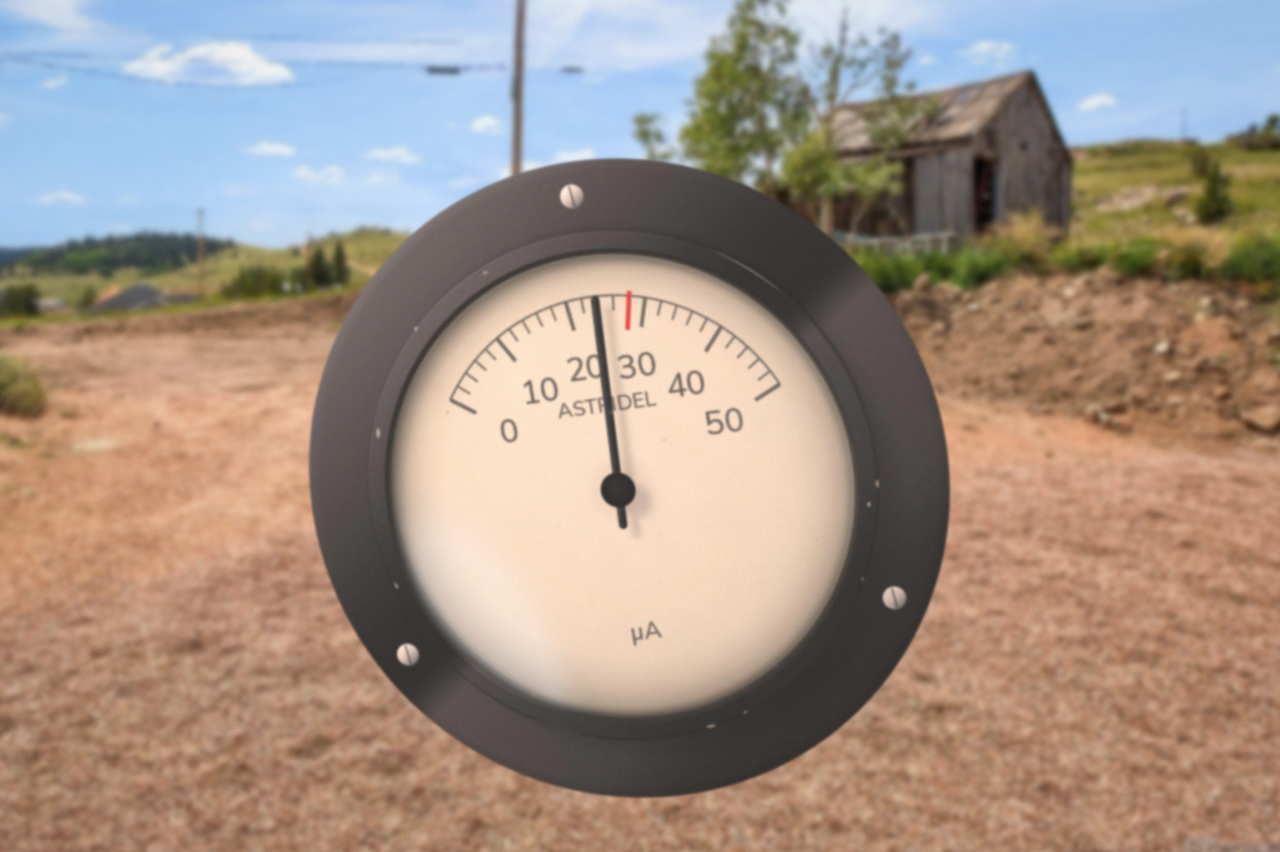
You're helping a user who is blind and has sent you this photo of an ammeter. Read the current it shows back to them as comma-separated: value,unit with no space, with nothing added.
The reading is 24,µA
